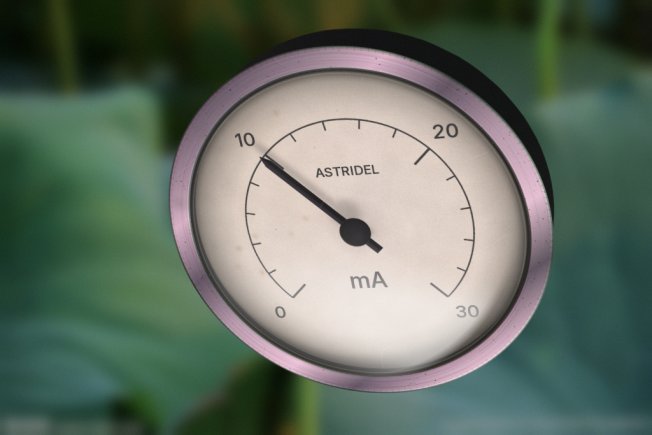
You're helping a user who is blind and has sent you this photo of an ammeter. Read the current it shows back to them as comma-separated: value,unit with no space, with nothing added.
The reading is 10,mA
